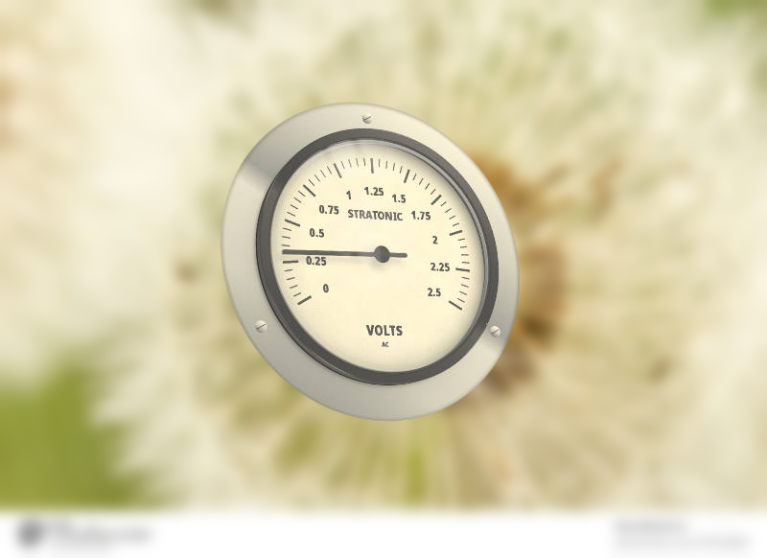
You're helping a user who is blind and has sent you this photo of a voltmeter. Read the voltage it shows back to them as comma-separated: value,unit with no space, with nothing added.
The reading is 0.3,V
